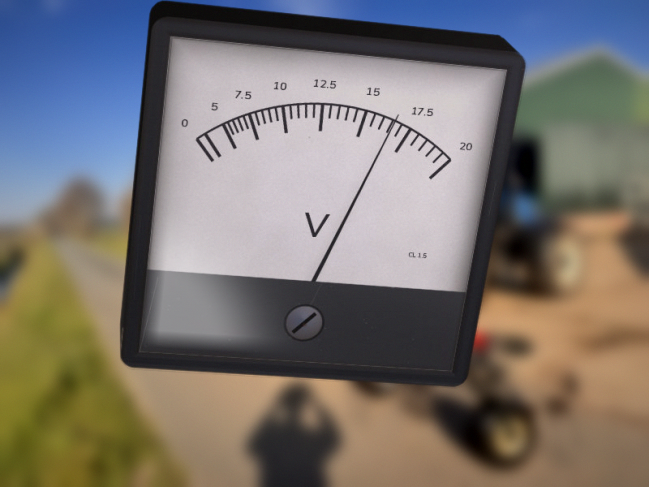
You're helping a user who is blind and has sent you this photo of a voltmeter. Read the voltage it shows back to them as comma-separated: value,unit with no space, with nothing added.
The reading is 16.5,V
